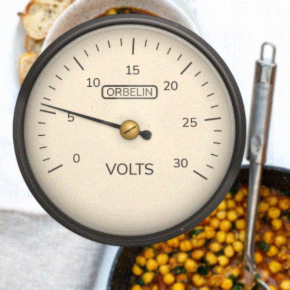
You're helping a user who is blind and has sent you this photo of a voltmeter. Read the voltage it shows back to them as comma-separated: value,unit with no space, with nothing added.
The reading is 5.5,V
